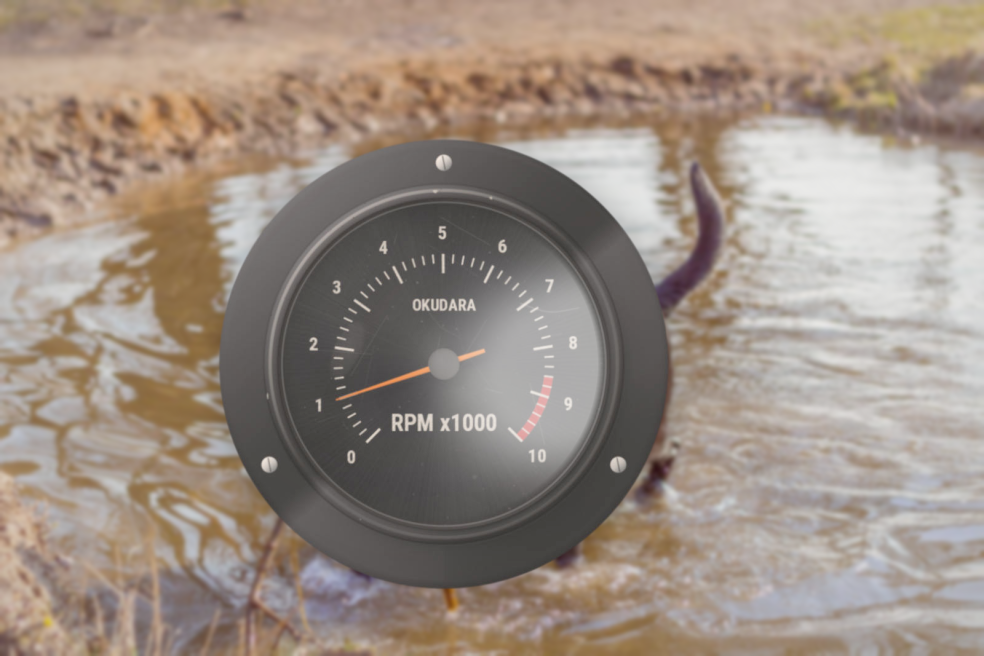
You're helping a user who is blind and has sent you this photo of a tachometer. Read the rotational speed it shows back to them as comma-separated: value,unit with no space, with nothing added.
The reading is 1000,rpm
